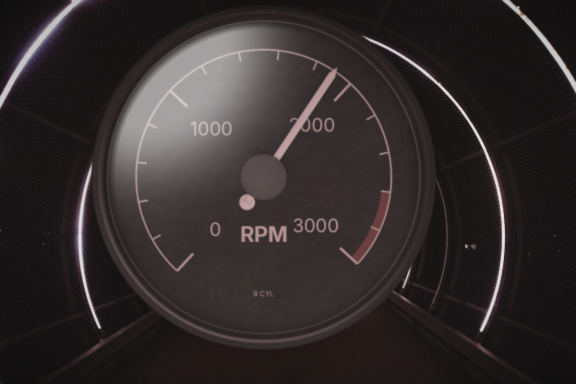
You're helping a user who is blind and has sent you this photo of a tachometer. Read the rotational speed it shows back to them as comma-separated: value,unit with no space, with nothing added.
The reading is 1900,rpm
